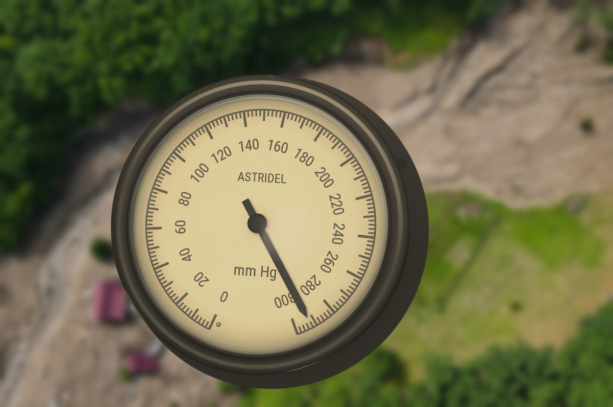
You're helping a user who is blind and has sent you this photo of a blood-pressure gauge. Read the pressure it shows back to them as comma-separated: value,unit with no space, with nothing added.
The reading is 292,mmHg
